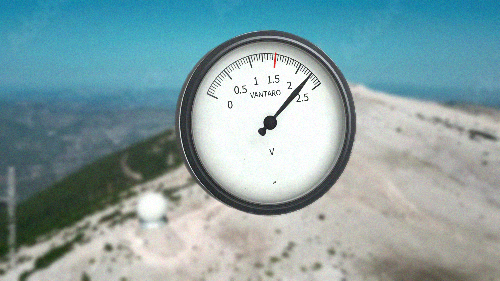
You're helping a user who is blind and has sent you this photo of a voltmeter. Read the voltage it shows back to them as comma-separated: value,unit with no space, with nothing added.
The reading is 2.25,V
